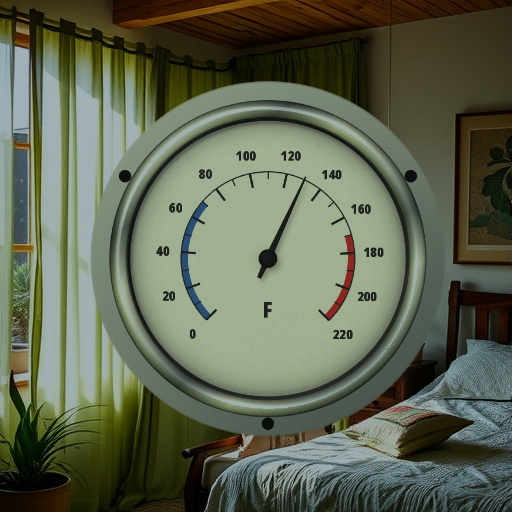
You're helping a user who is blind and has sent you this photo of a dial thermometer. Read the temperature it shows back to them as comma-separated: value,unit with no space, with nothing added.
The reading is 130,°F
